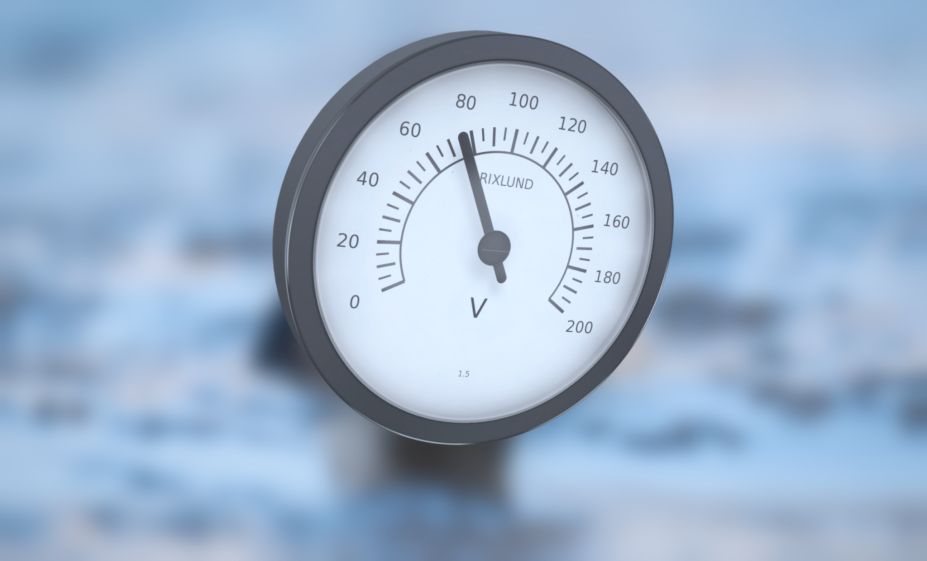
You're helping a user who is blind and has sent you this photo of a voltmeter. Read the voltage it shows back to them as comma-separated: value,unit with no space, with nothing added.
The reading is 75,V
